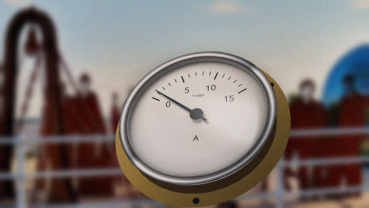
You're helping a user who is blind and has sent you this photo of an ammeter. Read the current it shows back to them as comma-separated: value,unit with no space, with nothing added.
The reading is 1,A
